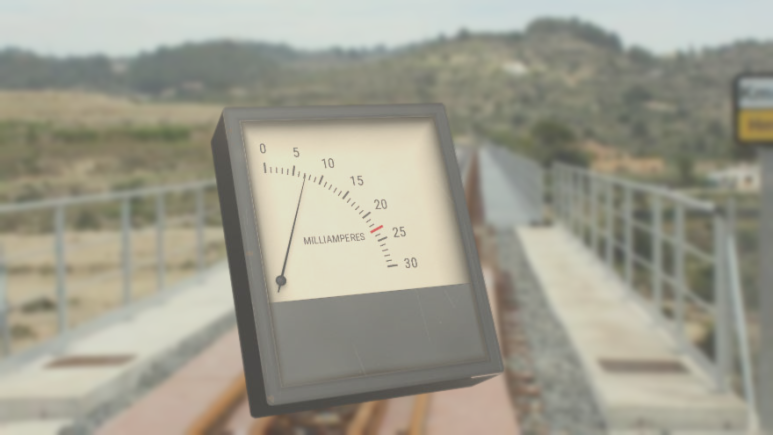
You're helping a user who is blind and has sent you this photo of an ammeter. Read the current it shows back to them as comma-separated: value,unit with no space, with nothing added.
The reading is 7,mA
